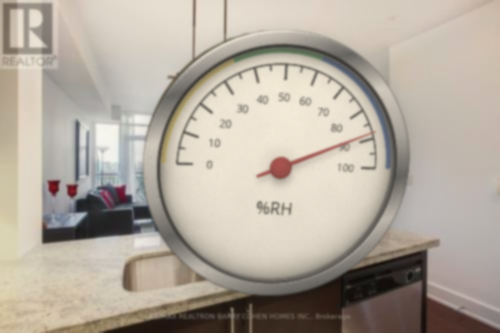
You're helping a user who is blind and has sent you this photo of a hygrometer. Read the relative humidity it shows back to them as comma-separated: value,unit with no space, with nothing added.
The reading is 87.5,%
